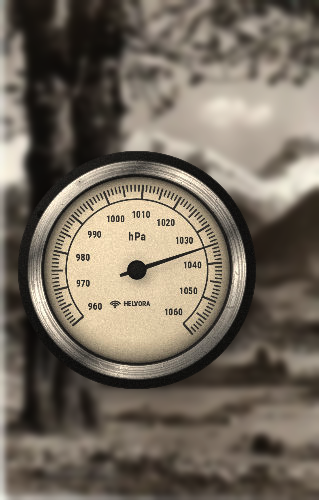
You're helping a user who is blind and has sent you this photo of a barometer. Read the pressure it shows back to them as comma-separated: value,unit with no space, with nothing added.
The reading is 1035,hPa
